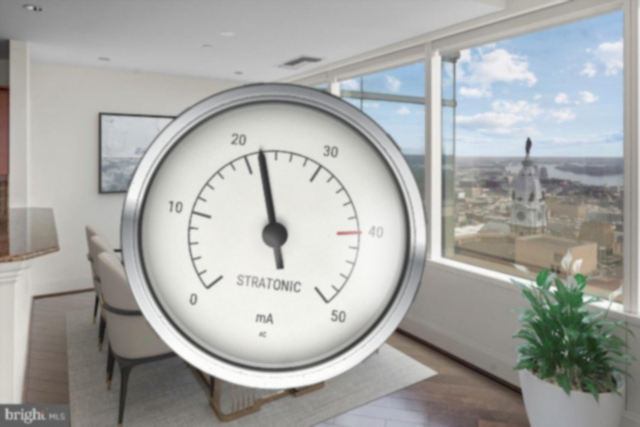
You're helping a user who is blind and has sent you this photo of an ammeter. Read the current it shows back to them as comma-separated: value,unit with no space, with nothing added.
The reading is 22,mA
